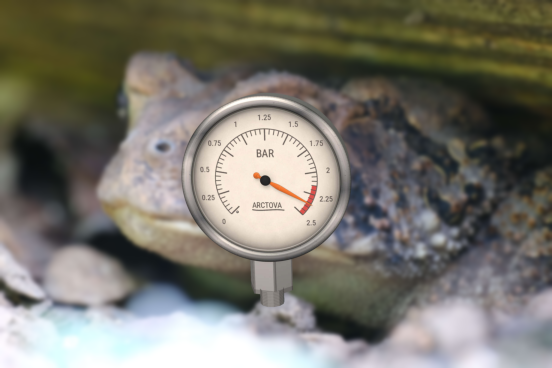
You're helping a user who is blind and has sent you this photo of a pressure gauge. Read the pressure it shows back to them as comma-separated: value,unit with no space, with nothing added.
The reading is 2.35,bar
